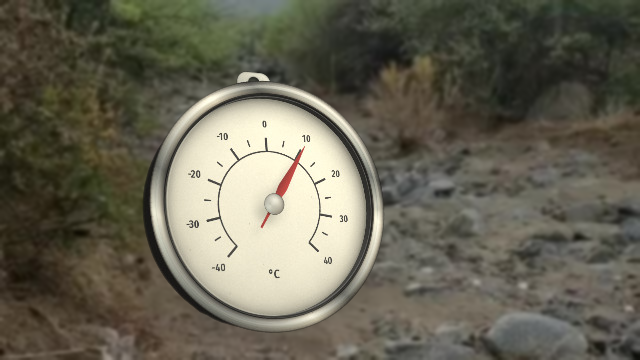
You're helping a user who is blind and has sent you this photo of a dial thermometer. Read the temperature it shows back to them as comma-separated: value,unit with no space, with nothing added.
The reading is 10,°C
